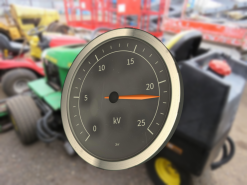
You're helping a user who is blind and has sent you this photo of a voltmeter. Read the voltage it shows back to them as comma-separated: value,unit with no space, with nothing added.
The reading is 21.5,kV
